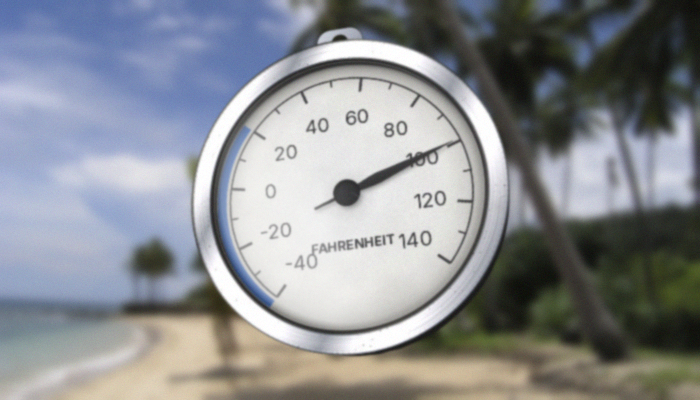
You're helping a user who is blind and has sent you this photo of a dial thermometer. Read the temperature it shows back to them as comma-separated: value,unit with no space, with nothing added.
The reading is 100,°F
